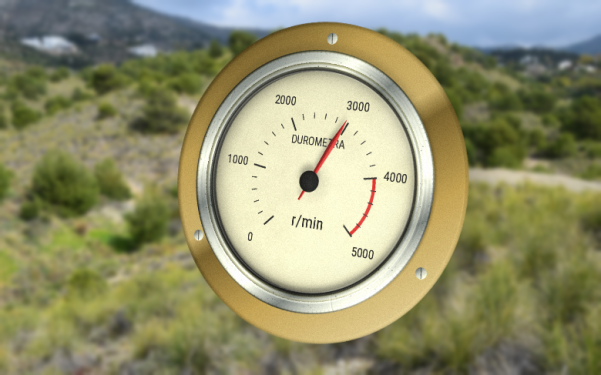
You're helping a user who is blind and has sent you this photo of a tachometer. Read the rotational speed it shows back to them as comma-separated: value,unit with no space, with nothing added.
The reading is 3000,rpm
